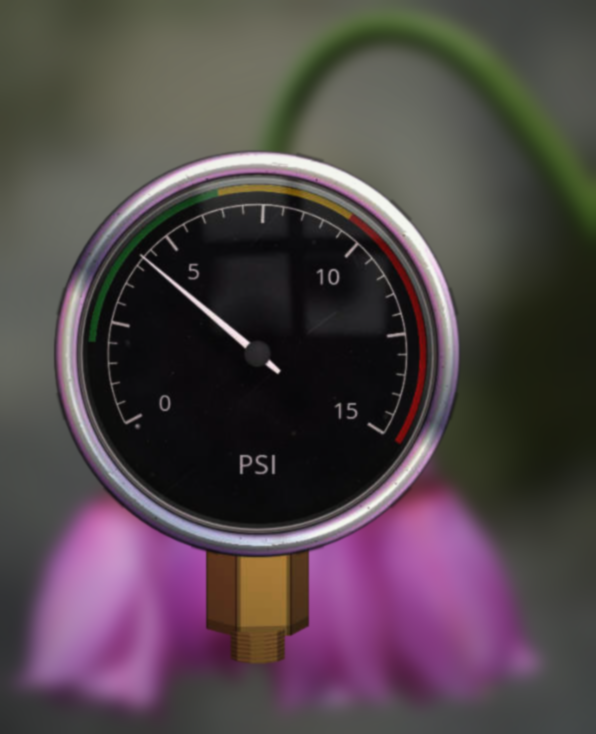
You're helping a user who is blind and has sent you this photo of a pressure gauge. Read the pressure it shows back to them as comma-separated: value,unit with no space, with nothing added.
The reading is 4.25,psi
